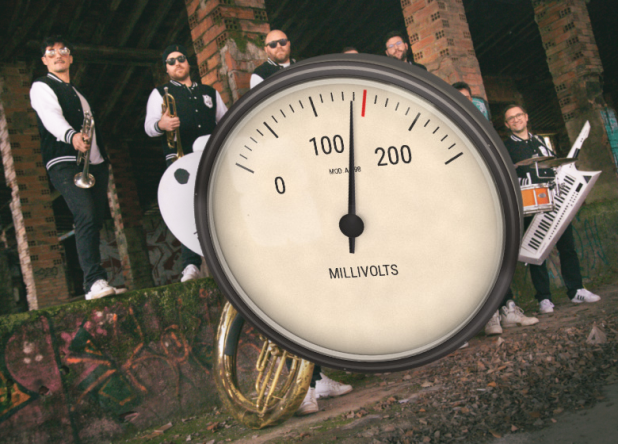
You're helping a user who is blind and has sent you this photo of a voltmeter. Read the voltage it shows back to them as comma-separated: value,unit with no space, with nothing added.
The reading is 140,mV
